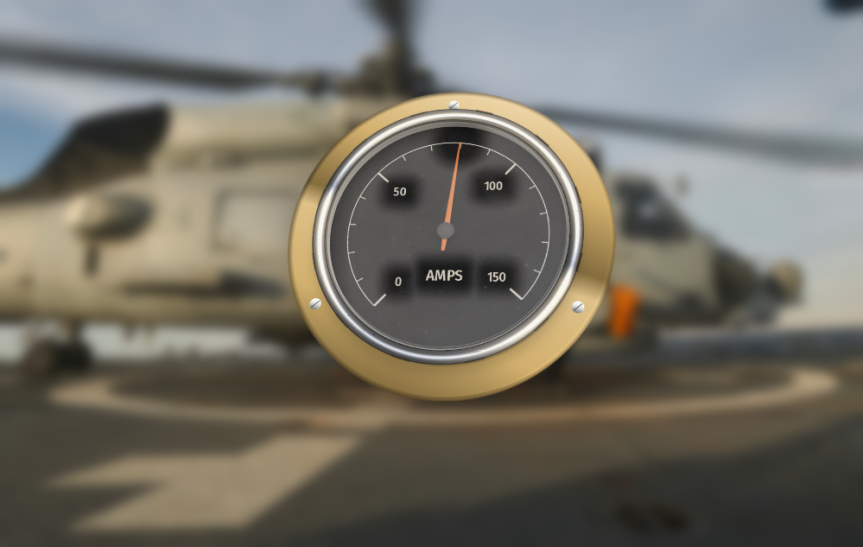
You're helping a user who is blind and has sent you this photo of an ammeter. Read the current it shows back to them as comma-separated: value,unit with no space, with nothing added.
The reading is 80,A
